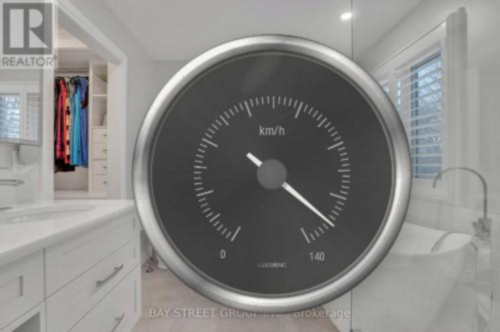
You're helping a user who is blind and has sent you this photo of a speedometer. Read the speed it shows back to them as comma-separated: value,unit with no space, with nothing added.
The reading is 130,km/h
